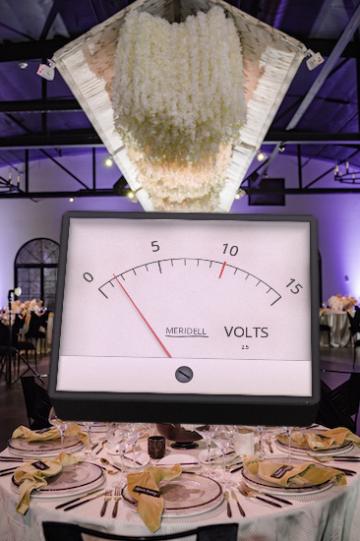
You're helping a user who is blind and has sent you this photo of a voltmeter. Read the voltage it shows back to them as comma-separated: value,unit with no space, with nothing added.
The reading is 1.5,V
